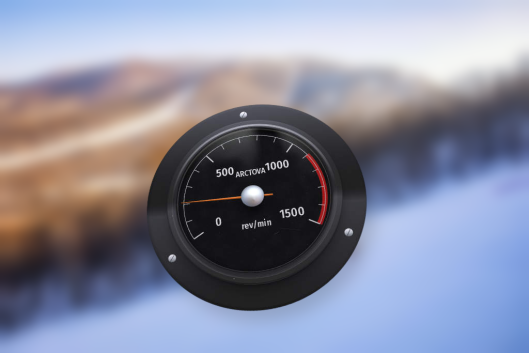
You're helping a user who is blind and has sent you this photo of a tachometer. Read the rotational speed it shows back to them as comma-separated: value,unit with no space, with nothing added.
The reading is 200,rpm
